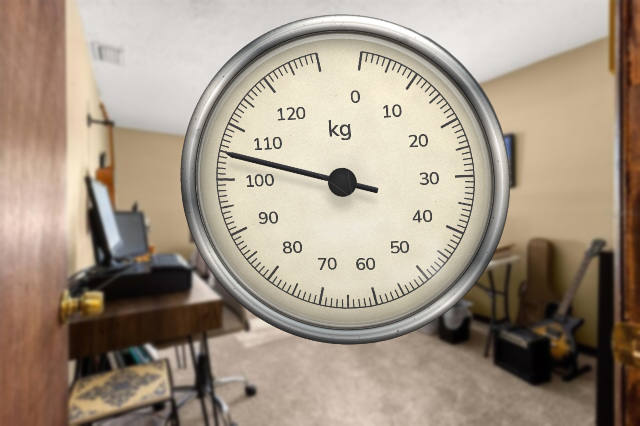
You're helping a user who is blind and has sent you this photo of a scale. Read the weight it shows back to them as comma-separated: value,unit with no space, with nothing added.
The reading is 105,kg
